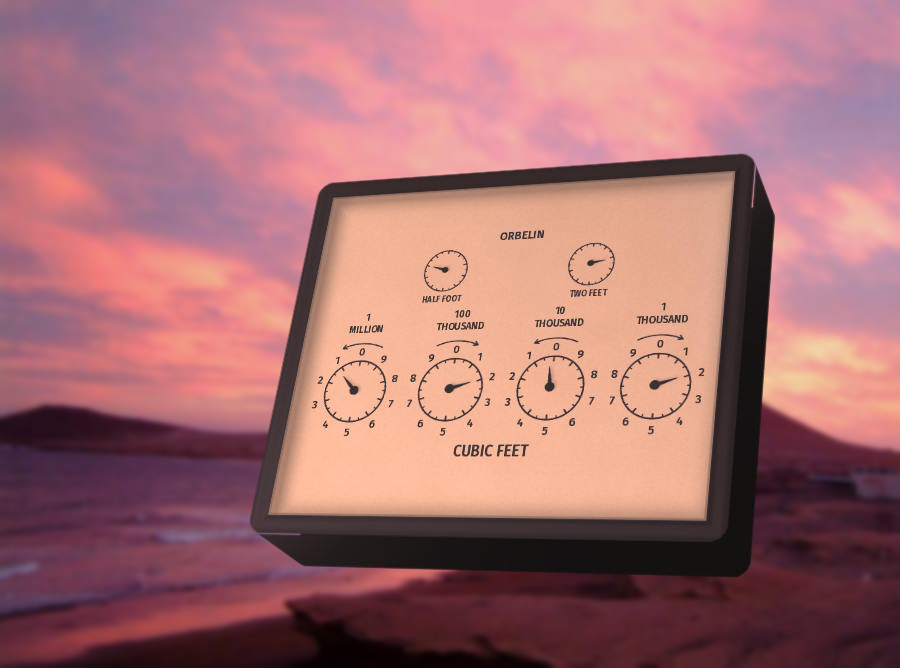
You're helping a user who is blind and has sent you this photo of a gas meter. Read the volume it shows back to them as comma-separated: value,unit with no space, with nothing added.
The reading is 120200,ft³
